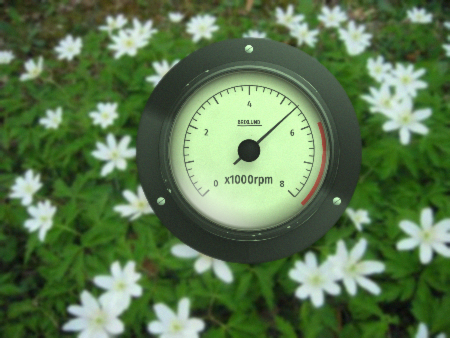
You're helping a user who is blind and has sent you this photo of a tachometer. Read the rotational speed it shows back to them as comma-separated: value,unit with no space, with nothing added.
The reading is 5400,rpm
